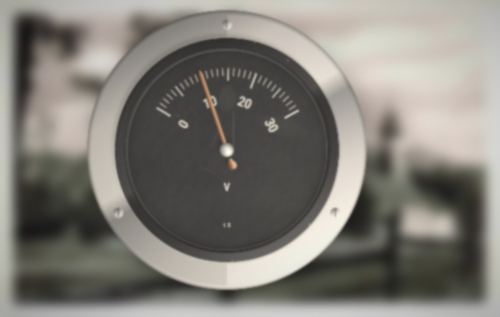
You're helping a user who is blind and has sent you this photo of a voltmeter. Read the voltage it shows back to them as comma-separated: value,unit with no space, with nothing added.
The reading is 10,V
